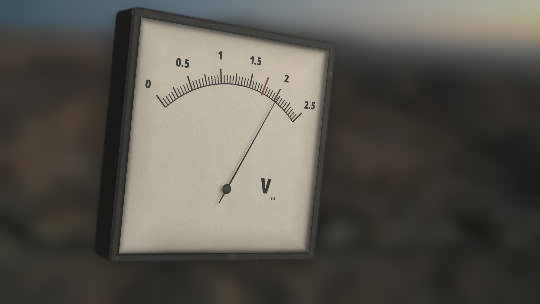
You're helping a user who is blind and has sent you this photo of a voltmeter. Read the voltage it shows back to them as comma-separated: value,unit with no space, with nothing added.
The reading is 2,V
